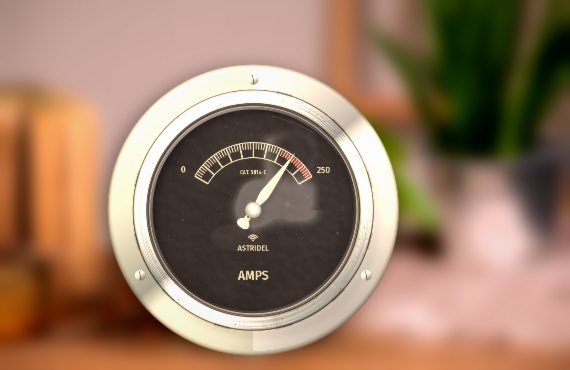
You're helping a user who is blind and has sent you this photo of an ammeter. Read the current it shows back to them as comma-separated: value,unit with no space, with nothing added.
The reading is 200,A
